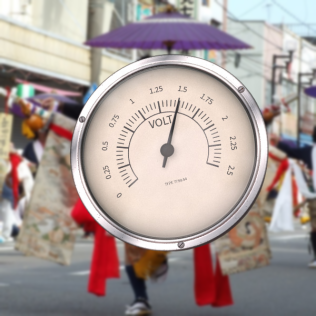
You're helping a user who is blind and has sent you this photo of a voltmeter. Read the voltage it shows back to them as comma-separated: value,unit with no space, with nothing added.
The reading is 1.5,V
